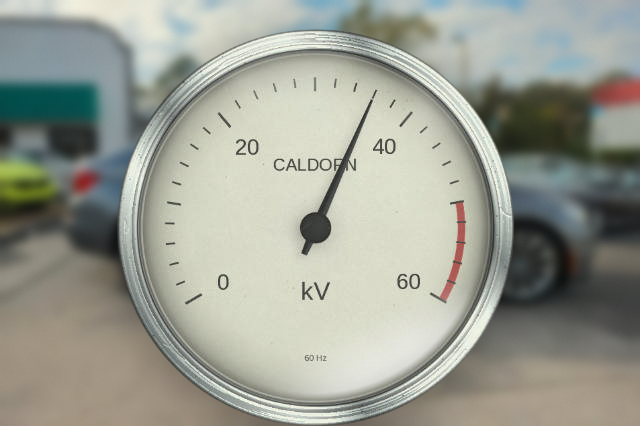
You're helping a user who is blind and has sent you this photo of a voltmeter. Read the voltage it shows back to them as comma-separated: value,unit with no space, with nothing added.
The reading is 36,kV
